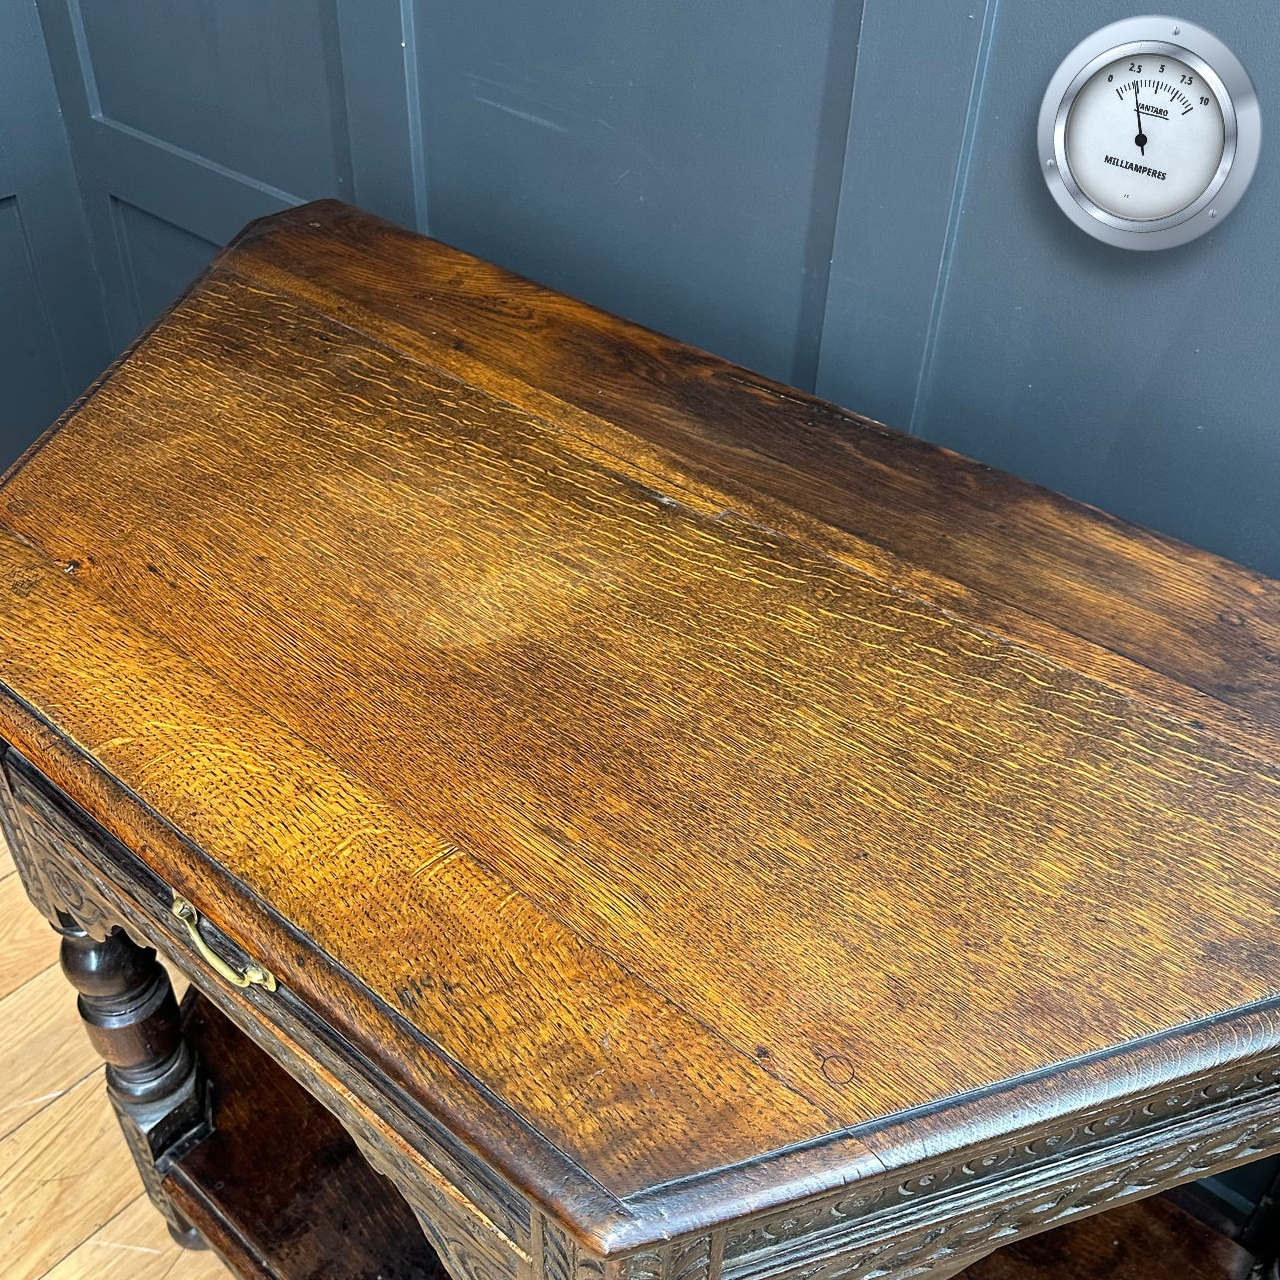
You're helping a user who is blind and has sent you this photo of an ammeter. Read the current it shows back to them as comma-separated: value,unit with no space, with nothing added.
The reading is 2.5,mA
